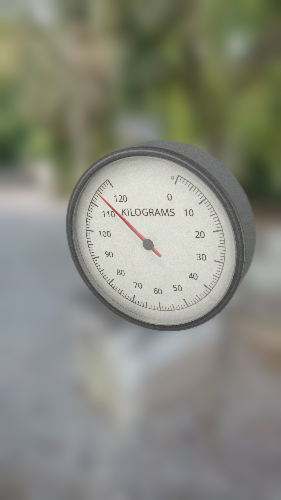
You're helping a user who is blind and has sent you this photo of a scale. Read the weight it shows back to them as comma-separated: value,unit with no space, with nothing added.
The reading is 115,kg
